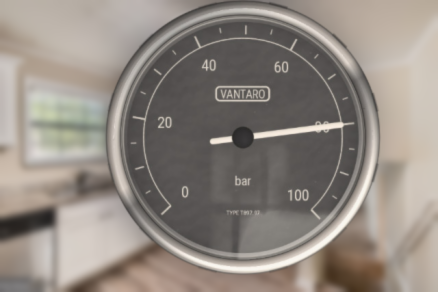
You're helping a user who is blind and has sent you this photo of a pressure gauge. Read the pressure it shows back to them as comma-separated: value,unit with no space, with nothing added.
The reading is 80,bar
